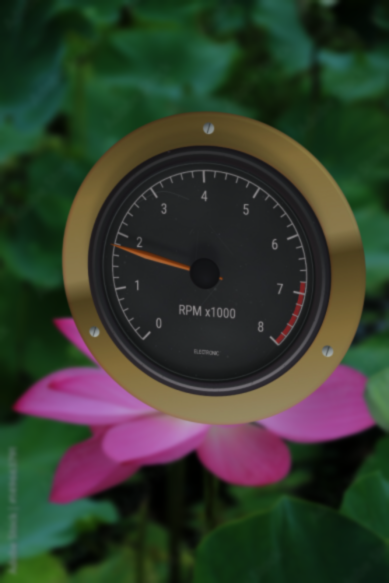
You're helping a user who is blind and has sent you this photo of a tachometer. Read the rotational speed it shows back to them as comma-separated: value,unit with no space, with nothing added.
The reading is 1800,rpm
